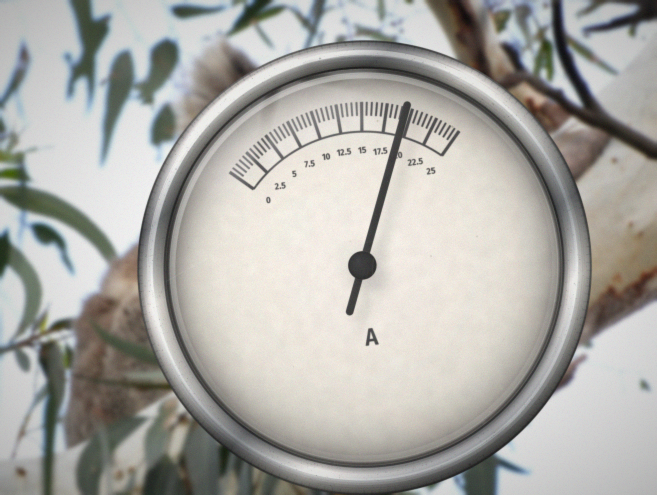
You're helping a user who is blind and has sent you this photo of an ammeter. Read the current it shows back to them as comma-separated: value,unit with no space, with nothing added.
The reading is 19.5,A
